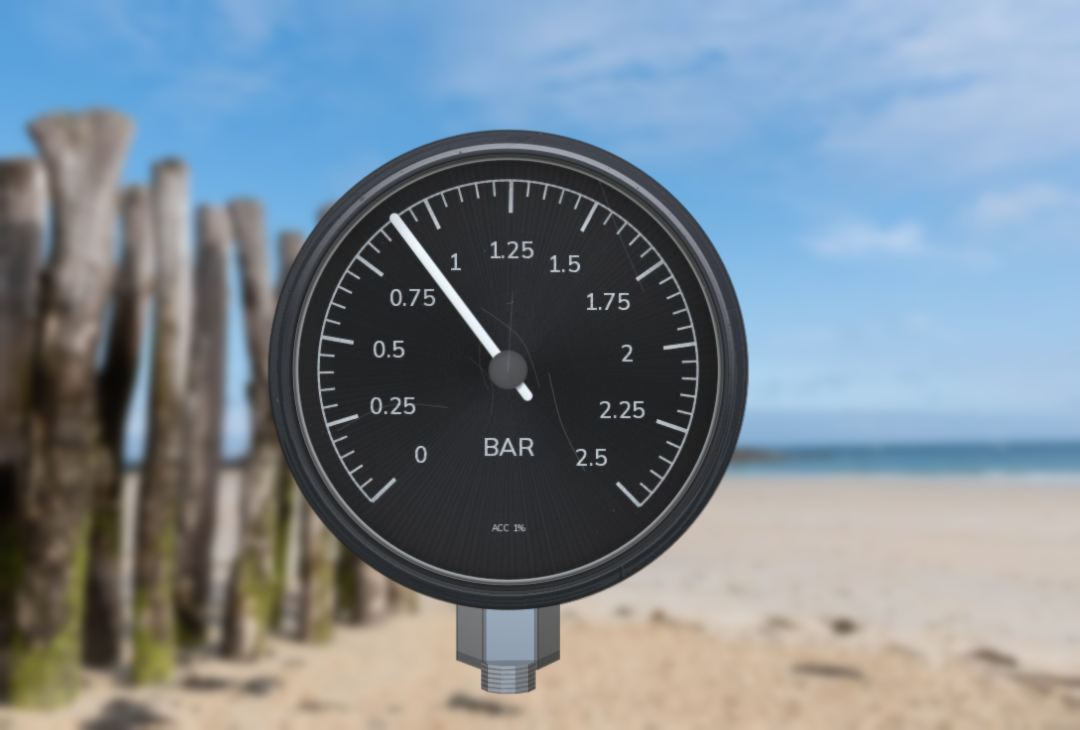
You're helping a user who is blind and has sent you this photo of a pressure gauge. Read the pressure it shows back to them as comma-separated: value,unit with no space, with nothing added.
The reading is 0.9,bar
